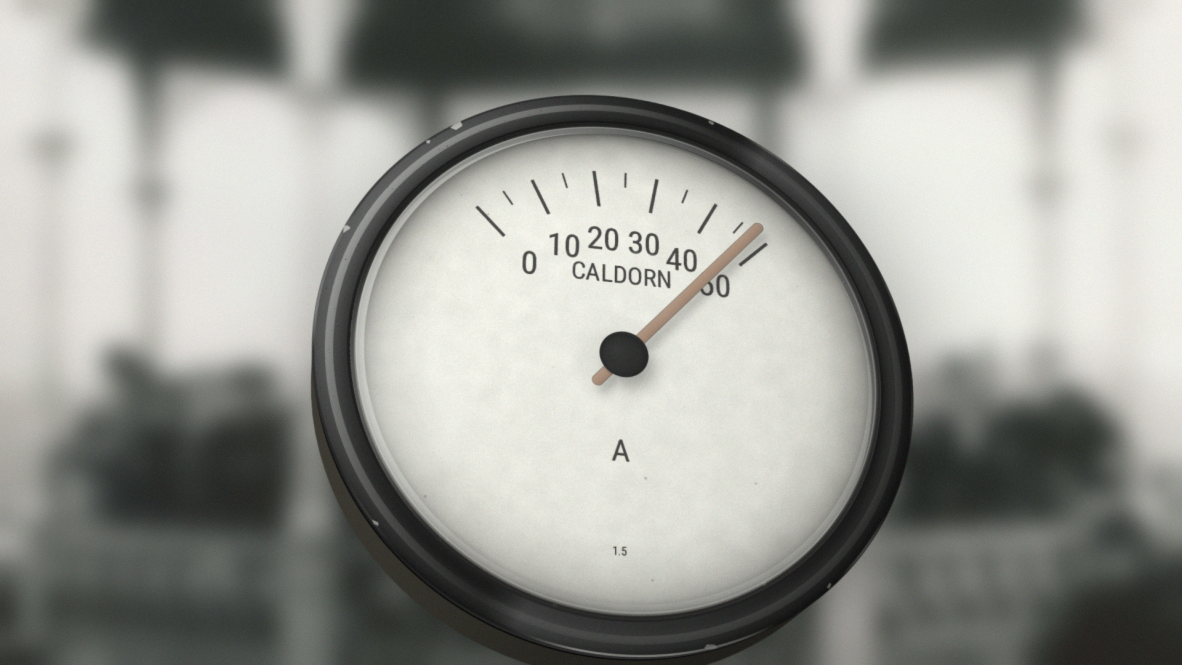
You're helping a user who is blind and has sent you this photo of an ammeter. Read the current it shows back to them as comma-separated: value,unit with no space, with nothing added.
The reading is 47.5,A
